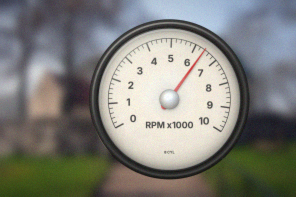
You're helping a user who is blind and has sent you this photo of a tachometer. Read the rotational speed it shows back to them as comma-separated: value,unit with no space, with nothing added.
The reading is 6400,rpm
